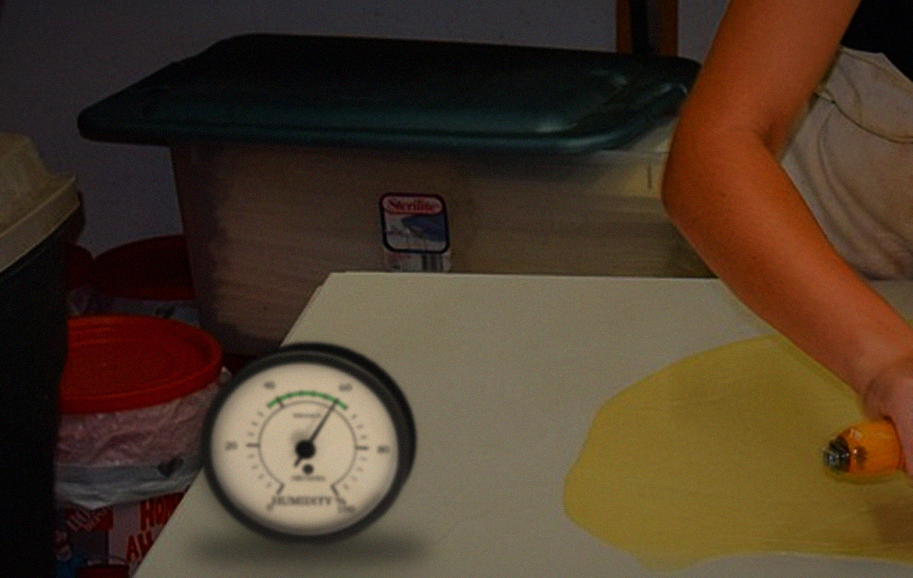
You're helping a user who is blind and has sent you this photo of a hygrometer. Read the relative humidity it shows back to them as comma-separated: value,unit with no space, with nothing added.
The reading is 60,%
